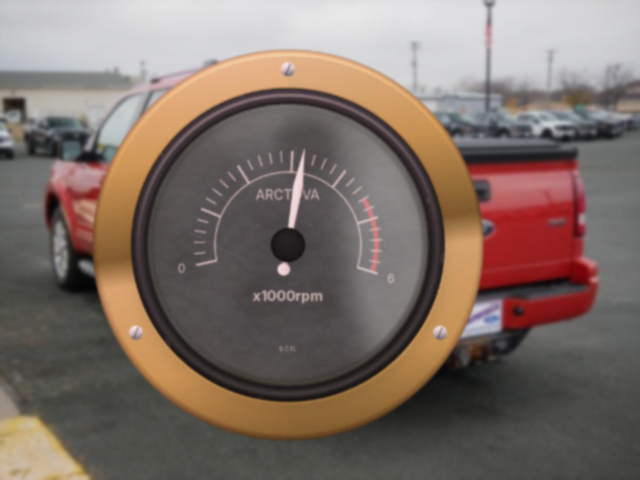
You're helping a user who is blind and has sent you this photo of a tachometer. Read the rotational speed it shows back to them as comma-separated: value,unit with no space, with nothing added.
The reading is 3200,rpm
